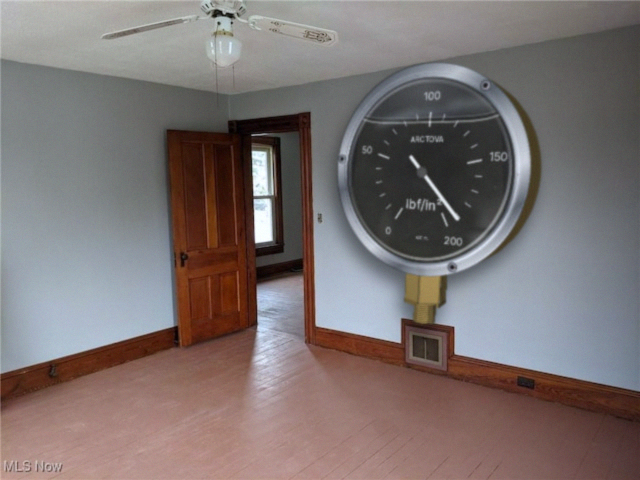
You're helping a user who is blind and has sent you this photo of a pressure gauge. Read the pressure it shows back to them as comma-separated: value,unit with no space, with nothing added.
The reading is 190,psi
